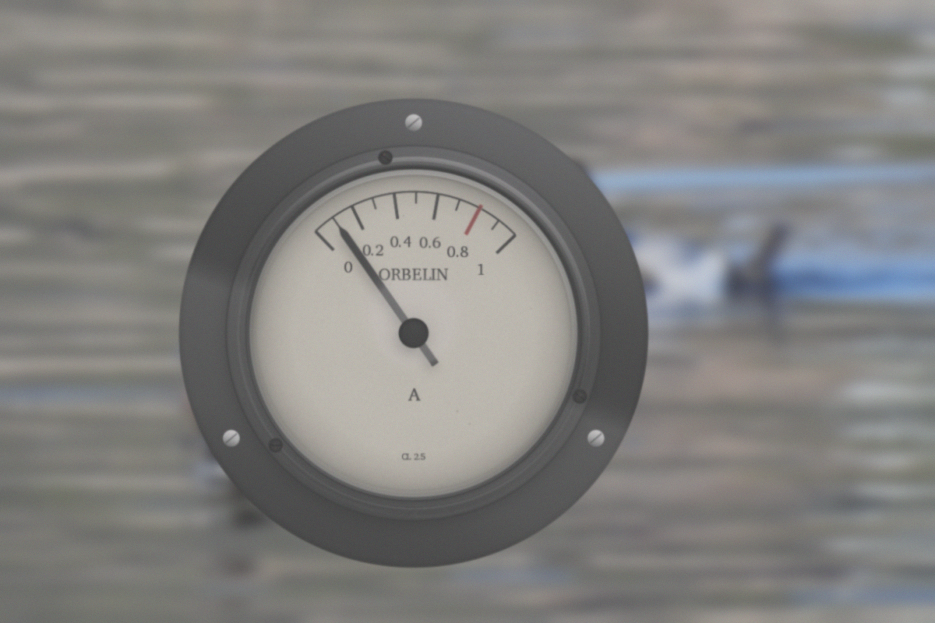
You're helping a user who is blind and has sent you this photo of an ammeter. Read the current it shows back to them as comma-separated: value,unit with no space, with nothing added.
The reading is 0.1,A
